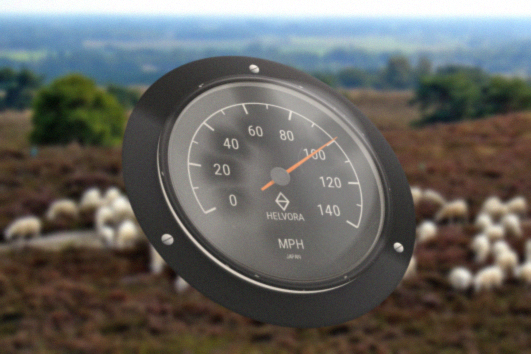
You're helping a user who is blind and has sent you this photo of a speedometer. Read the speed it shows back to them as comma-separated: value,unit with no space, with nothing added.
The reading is 100,mph
